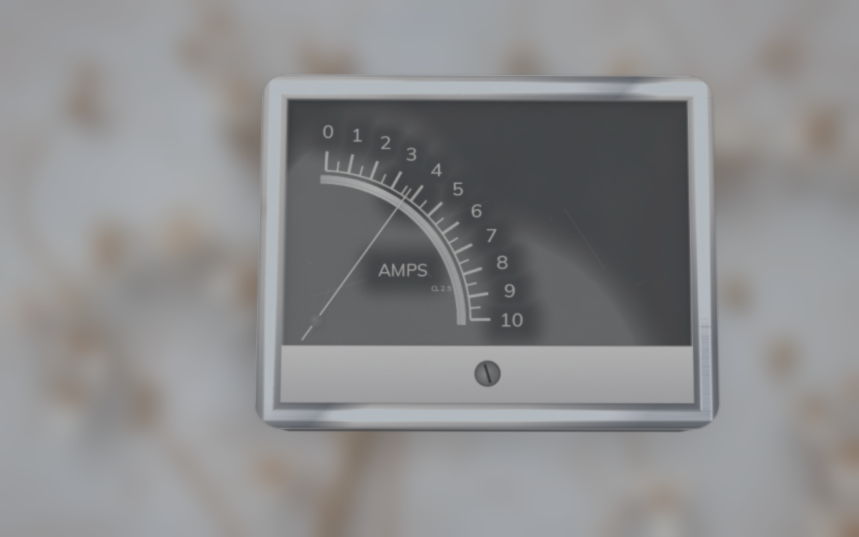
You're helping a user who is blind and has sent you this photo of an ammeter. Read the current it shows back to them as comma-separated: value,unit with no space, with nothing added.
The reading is 3.75,A
